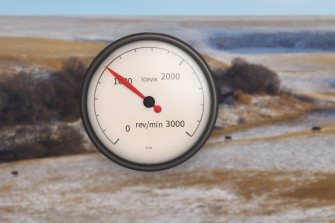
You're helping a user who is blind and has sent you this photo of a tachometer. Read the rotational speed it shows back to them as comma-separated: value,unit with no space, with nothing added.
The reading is 1000,rpm
